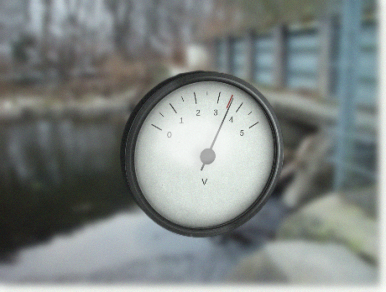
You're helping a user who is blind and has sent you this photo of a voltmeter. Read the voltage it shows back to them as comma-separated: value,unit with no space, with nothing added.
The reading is 3.5,V
